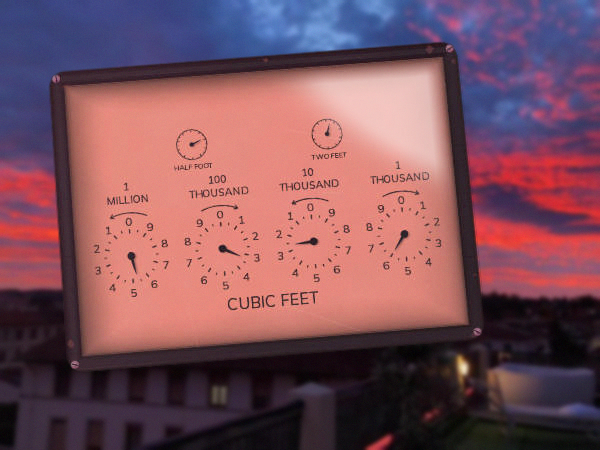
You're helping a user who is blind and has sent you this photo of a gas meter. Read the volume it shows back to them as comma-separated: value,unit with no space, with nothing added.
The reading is 532600,ft³
